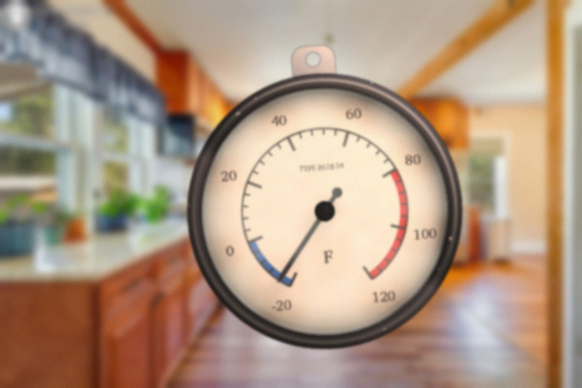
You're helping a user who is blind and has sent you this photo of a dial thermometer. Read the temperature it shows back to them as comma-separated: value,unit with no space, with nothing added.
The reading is -16,°F
